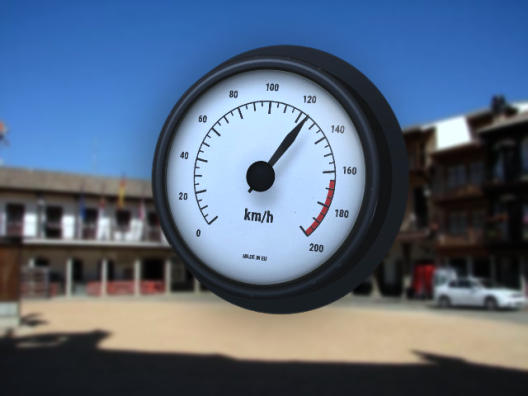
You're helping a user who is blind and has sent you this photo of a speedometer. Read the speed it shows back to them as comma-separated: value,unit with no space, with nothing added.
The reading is 125,km/h
